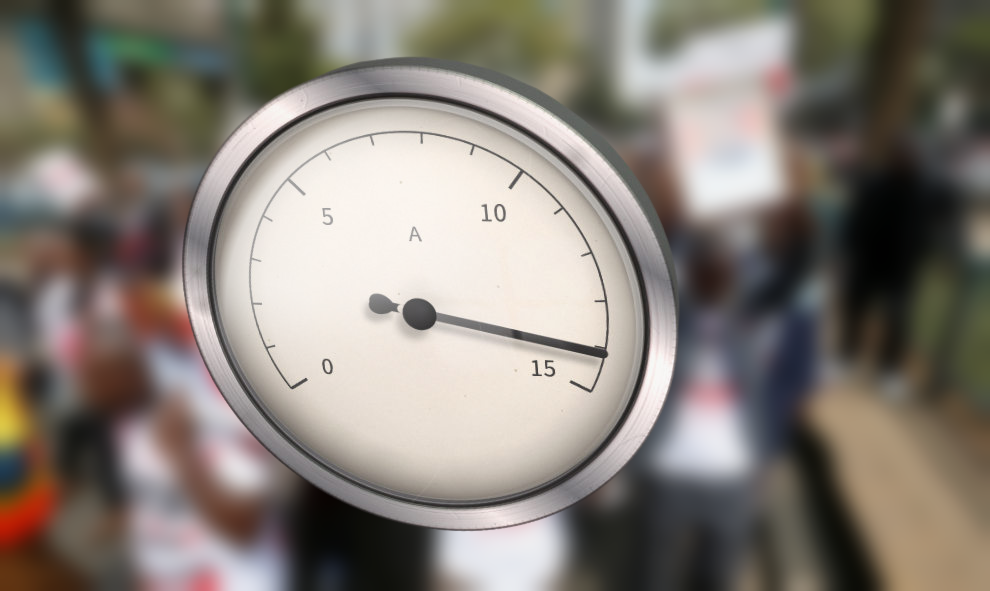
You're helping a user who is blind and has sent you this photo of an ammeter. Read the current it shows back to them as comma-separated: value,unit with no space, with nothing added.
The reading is 14,A
